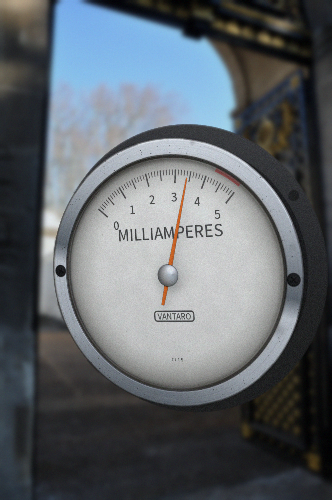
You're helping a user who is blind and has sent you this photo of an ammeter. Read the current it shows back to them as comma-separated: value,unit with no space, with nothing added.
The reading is 3.5,mA
